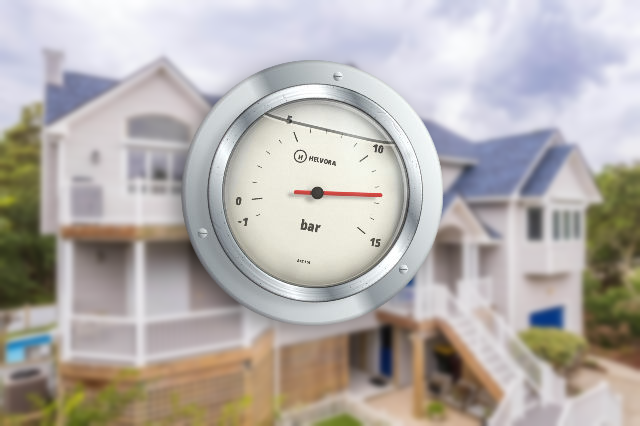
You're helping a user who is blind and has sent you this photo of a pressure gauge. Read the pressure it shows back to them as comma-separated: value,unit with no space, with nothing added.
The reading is 12.5,bar
